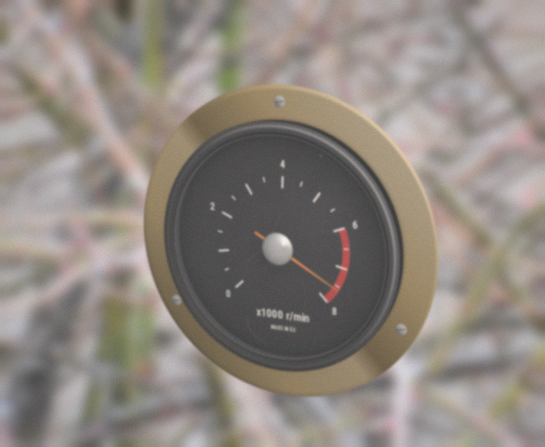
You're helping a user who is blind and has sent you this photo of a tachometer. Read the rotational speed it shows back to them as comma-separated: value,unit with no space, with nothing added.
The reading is 7500,rpm
